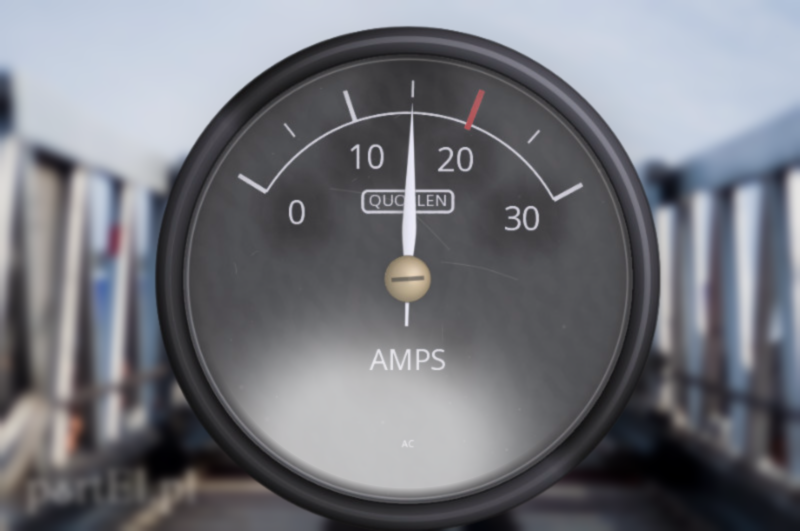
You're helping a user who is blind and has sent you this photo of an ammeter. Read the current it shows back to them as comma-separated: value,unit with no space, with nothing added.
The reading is 15,A
